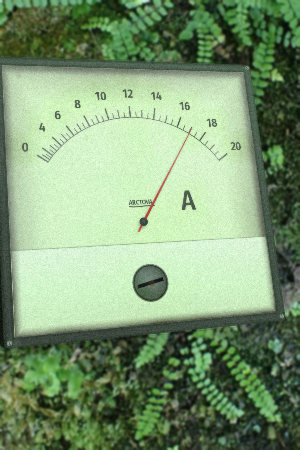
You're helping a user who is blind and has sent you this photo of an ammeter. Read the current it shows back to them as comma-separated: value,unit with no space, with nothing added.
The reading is 17,A
